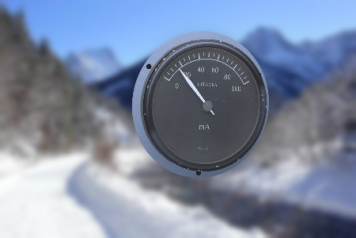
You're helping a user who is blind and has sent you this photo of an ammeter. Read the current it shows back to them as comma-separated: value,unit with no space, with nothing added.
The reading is 15,mA
